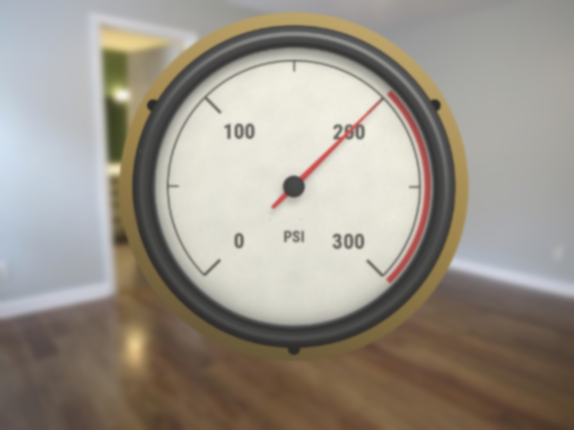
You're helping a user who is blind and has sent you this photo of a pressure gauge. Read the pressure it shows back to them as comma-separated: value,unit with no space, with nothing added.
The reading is 200,psi
